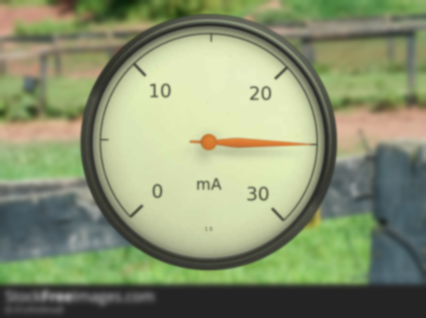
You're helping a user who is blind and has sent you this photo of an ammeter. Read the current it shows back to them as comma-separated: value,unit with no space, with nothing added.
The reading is 25,mA
